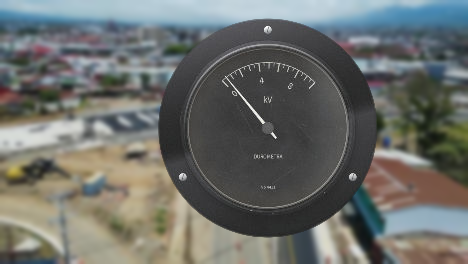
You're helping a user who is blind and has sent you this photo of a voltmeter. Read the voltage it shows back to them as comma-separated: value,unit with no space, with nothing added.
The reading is 0.5,kV
